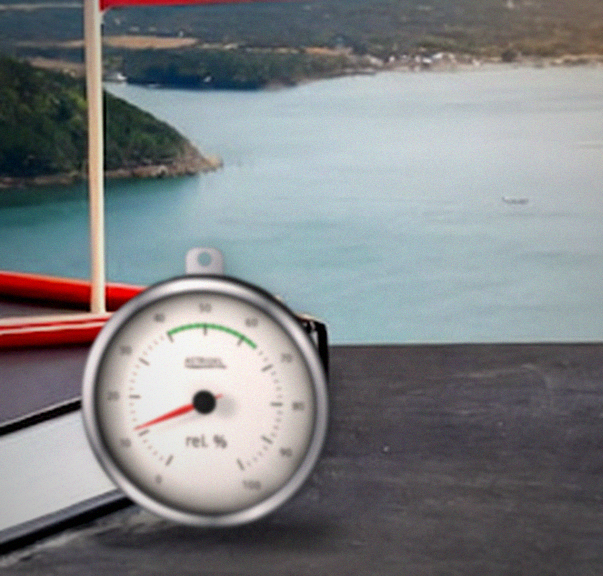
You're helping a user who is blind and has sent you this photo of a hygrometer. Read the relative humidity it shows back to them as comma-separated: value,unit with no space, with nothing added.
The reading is 12,%
